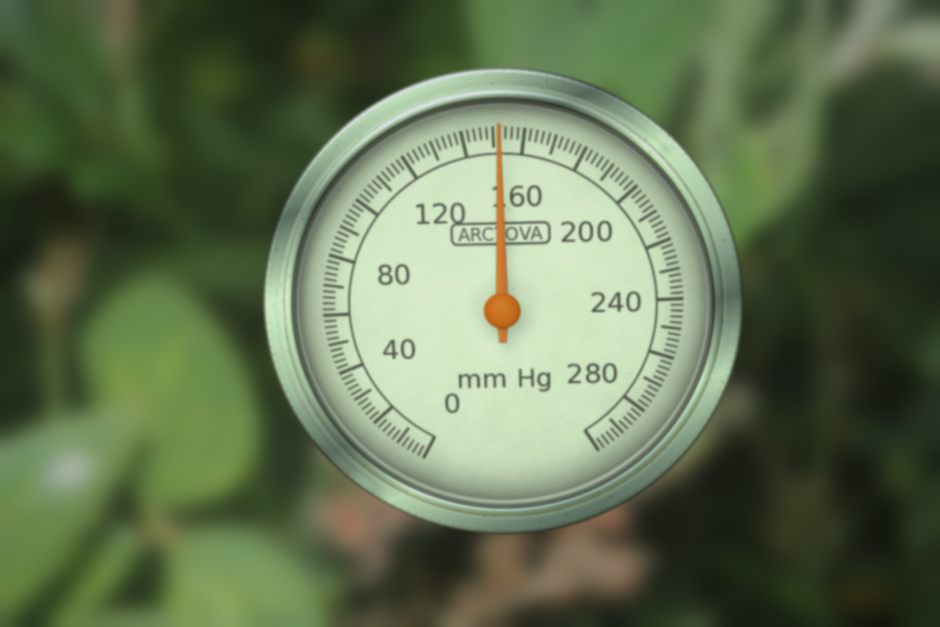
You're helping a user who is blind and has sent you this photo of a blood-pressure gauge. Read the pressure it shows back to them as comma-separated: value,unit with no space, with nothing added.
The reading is 152,mmHg
